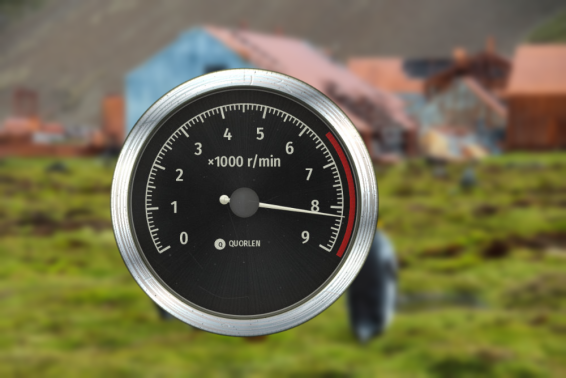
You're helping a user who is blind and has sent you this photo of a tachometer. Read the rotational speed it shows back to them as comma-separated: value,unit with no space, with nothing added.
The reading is 8200,rpm
